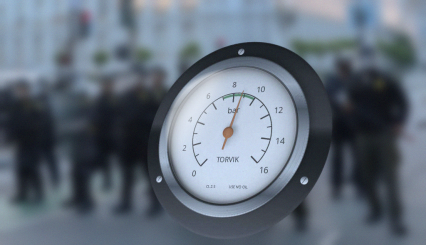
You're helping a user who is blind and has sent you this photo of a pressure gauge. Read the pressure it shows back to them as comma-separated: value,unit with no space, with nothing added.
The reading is 9,bar
